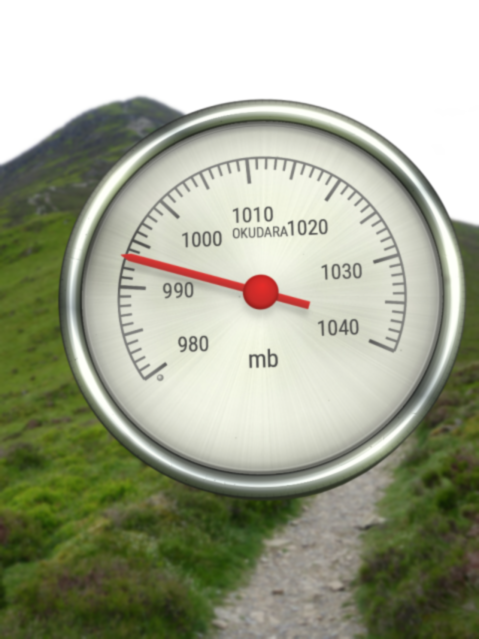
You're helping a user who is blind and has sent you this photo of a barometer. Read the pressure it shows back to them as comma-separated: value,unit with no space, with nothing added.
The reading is 993,mbar
